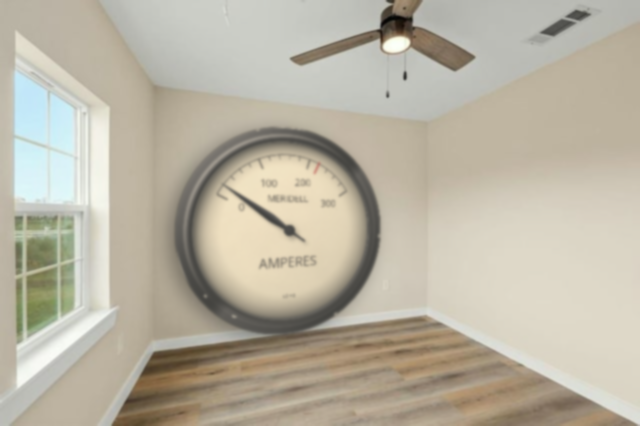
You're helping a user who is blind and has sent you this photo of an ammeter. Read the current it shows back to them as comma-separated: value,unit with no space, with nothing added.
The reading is 20,A
